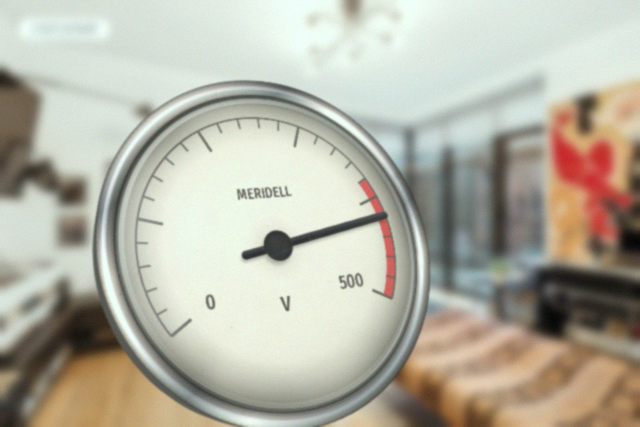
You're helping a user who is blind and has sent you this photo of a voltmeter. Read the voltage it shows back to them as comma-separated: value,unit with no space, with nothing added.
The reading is 420,V
